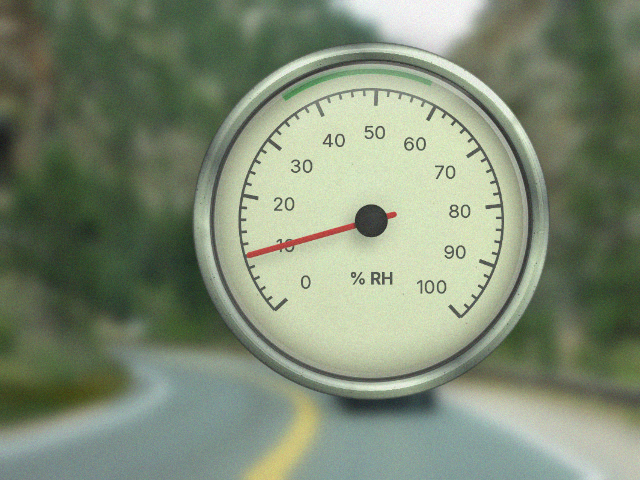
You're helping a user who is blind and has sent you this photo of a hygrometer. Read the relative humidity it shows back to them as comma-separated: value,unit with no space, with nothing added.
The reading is 10,%
